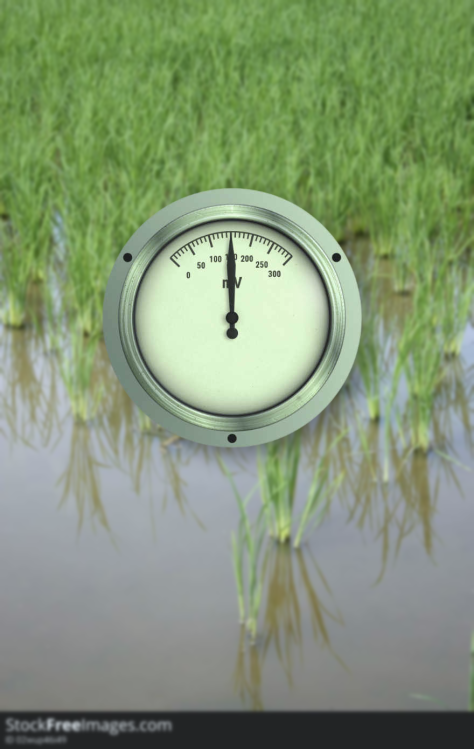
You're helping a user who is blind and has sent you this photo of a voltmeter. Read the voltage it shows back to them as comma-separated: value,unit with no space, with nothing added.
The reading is 150,mV
